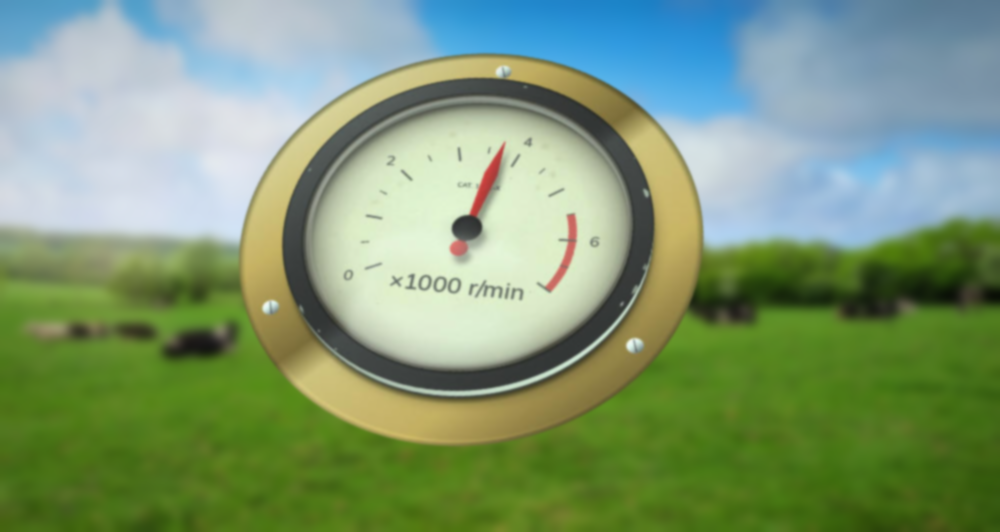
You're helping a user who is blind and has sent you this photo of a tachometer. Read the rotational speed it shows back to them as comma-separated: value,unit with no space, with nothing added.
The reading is 3750,rpm
